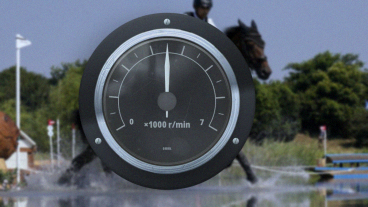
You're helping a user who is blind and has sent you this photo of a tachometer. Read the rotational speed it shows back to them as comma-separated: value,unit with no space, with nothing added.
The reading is 3500,rpm
